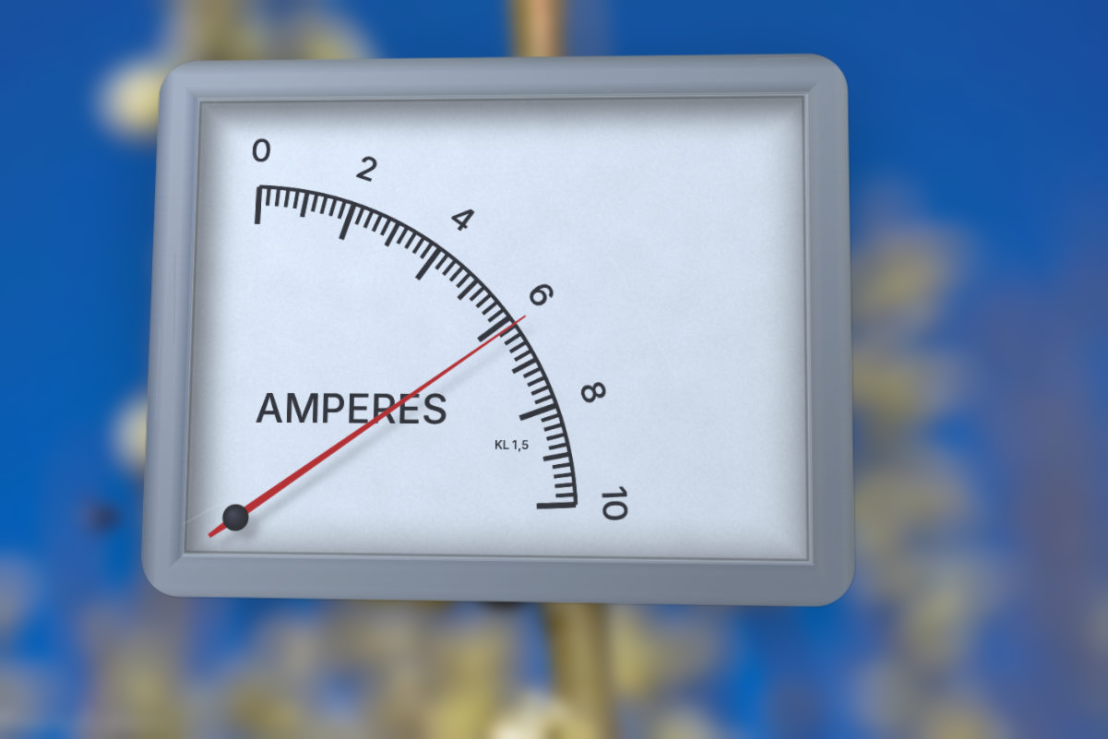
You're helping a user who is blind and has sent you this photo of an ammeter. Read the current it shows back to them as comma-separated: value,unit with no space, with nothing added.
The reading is 6.2,A
